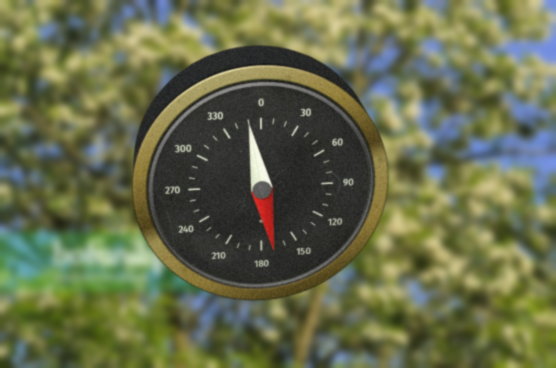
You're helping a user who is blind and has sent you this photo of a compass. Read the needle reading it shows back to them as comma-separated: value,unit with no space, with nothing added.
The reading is 170,°
